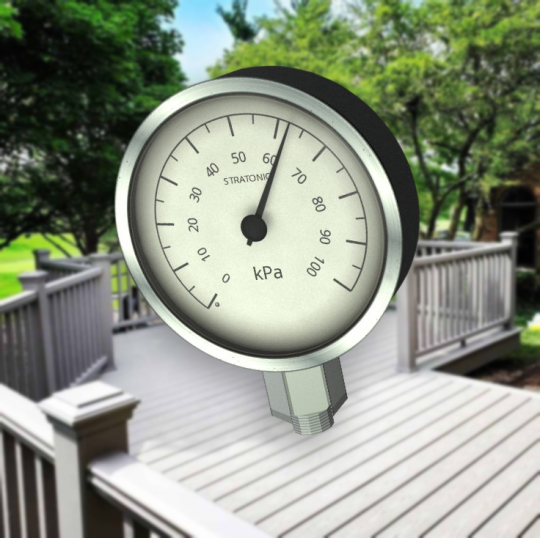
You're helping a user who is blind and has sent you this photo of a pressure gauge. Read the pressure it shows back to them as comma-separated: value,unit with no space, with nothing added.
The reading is 62.5,kPa
